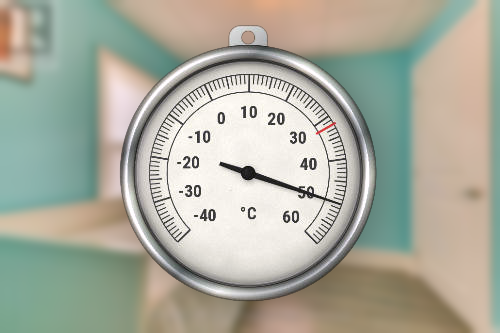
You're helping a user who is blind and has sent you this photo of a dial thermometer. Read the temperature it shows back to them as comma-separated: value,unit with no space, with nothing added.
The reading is 50,°C
